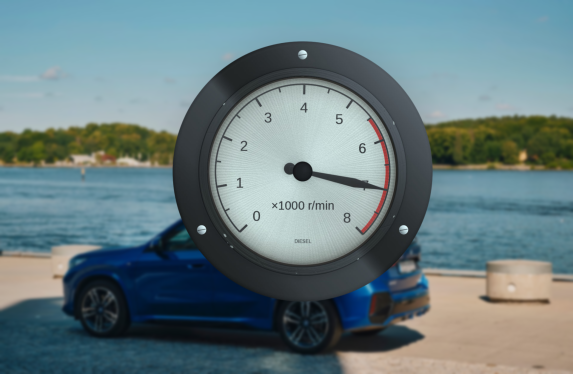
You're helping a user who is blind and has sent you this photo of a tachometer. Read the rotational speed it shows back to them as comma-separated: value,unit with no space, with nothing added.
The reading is 7000,rpm
